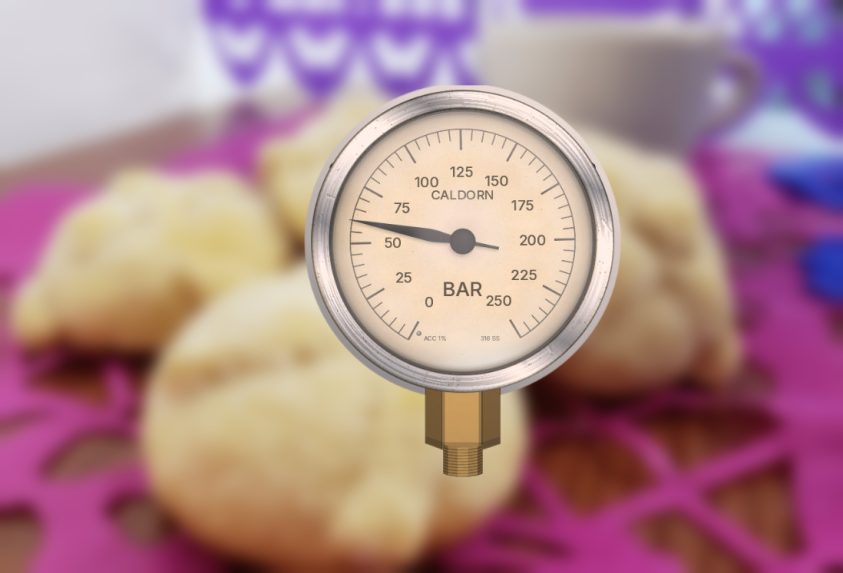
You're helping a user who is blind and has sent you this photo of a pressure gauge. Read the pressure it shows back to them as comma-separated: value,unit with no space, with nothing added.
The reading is 60,bar
